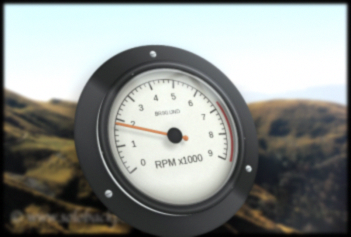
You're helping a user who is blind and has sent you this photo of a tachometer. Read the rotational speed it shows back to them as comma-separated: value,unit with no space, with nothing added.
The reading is 1800,rpm
